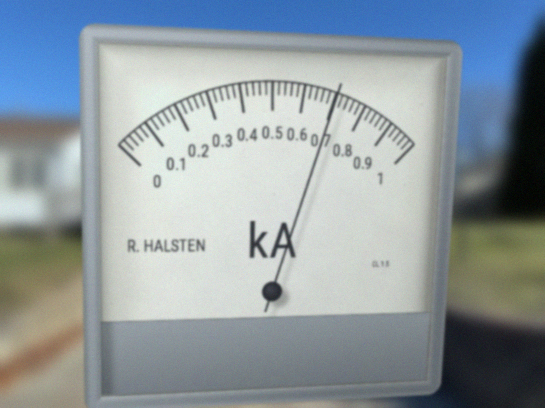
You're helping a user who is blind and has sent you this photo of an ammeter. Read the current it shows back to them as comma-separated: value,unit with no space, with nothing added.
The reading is 0.7,kA
